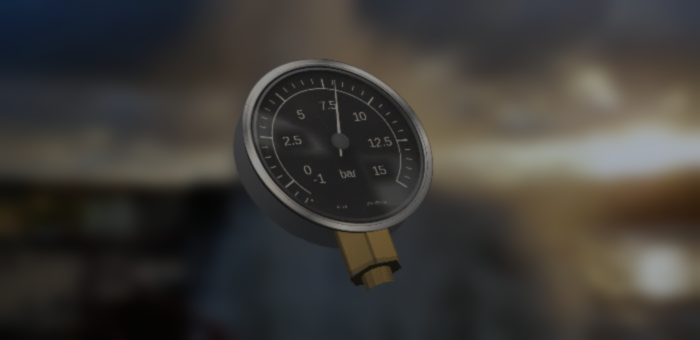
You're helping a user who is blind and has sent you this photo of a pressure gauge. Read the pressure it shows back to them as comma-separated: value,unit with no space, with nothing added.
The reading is 8,bar
